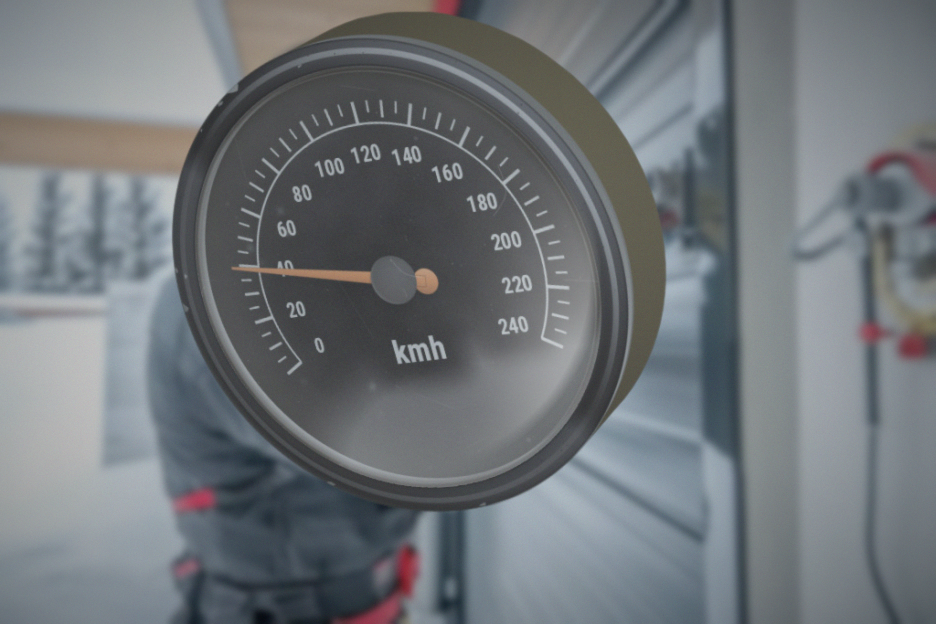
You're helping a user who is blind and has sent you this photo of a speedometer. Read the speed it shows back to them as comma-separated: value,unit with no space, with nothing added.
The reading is 40,km/h
